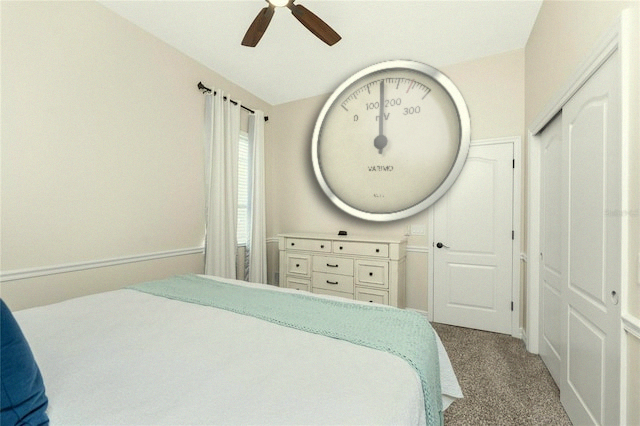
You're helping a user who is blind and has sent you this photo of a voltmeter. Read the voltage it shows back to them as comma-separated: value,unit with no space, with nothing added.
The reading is 150,mV
